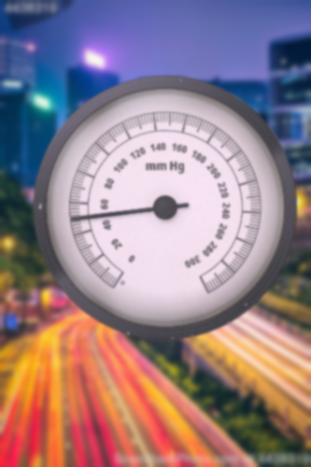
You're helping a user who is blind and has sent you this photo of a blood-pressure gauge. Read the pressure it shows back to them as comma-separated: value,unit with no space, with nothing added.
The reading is 50,mmHg
